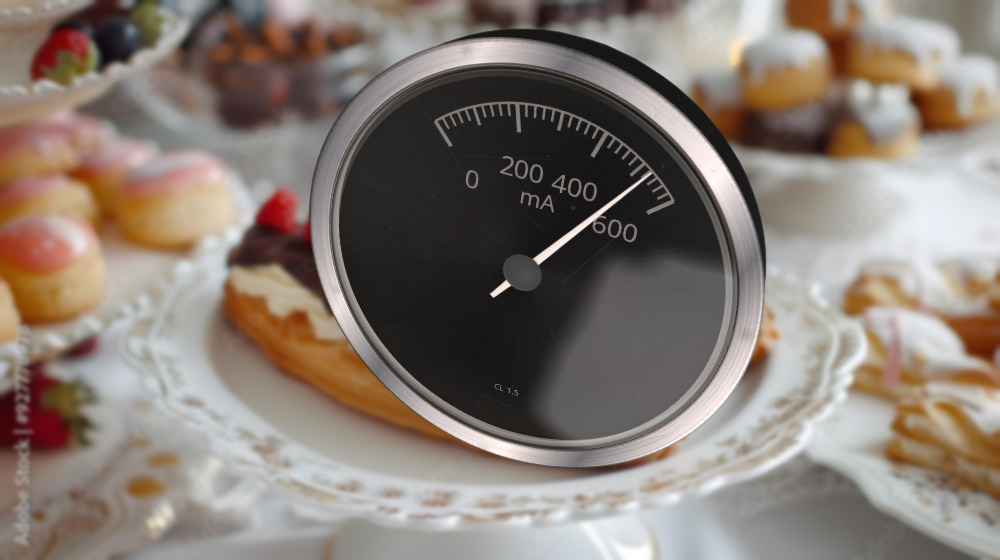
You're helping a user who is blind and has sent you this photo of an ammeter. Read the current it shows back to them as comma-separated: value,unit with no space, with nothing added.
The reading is 520,mA
